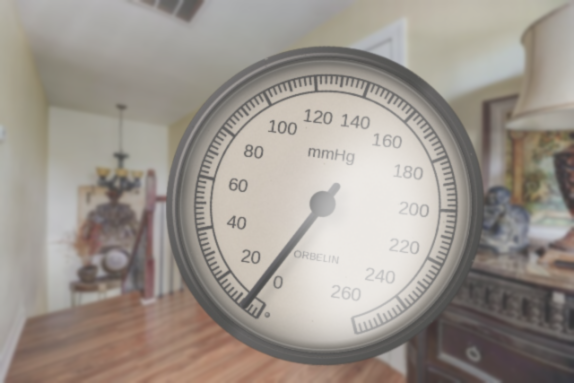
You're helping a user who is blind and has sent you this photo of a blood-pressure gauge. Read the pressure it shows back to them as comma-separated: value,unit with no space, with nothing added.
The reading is 6,mmHg
